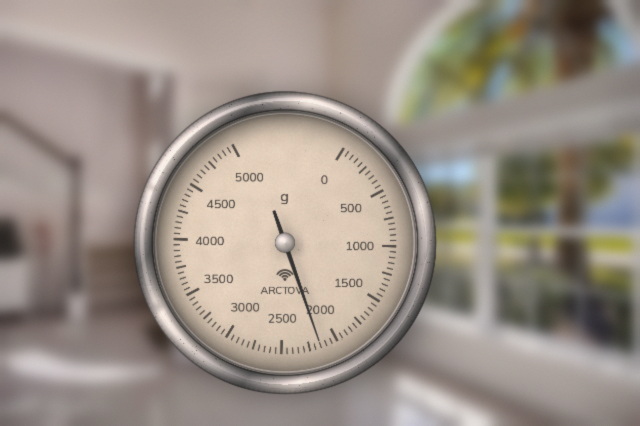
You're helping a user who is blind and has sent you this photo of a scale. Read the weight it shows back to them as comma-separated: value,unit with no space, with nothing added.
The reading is 2150,g
